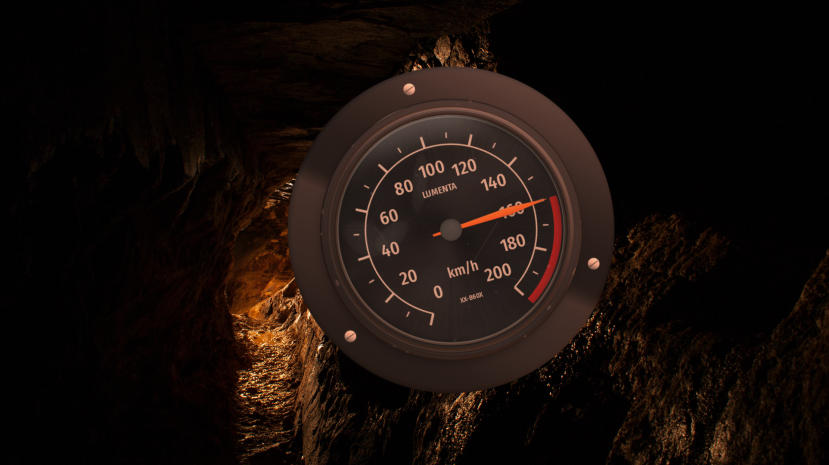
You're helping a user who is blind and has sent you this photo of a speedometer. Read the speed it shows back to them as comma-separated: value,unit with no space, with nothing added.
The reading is 160,km/h
